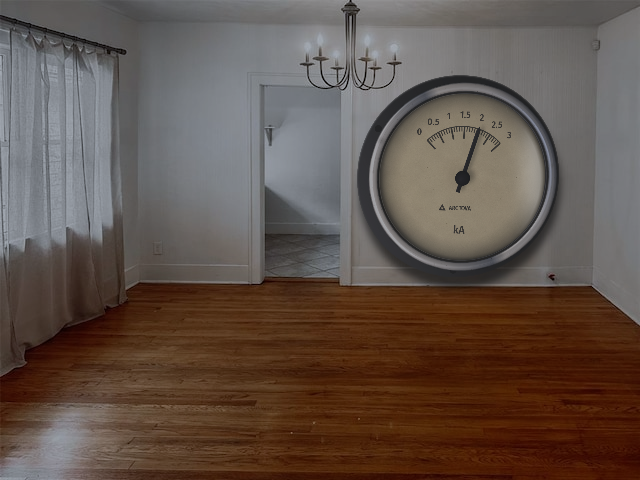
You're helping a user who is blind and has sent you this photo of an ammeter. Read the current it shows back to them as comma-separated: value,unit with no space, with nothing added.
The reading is 2,kA
